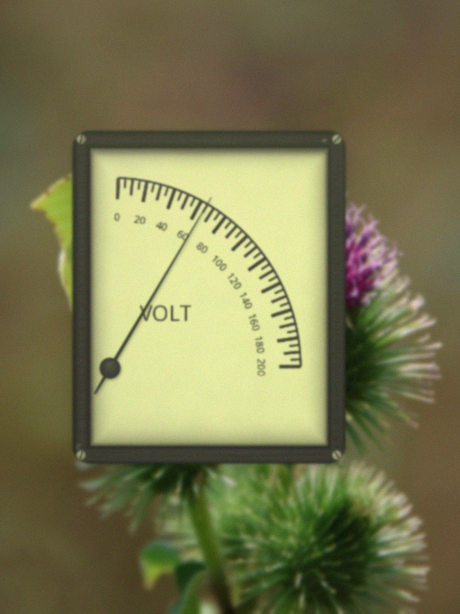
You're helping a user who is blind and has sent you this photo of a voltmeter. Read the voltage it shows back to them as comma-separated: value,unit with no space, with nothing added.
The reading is 65,V
